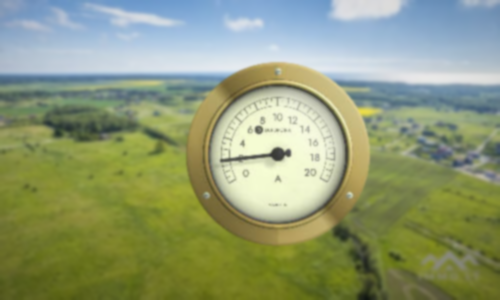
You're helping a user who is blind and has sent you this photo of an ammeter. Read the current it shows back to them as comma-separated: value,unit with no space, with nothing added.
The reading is 2,A
